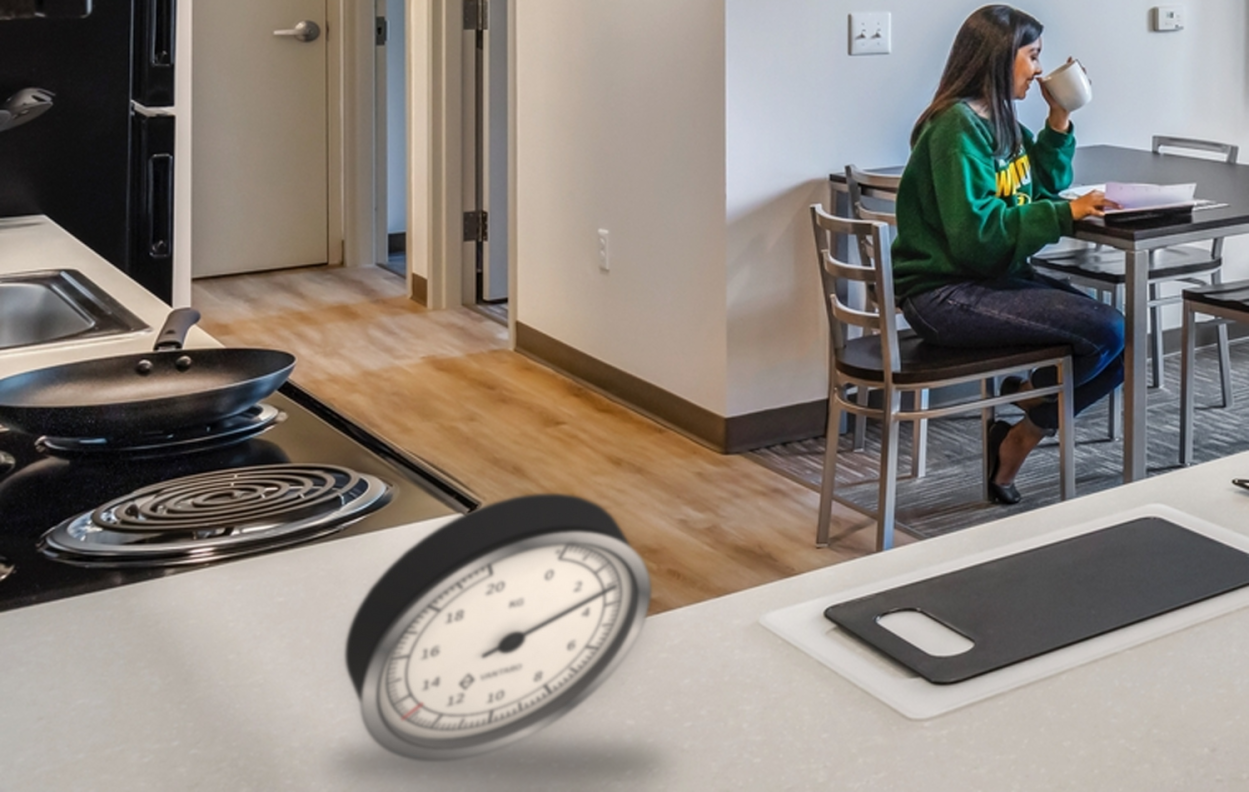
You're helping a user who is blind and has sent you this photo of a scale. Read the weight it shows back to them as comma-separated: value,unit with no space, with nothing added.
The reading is 3,kg
